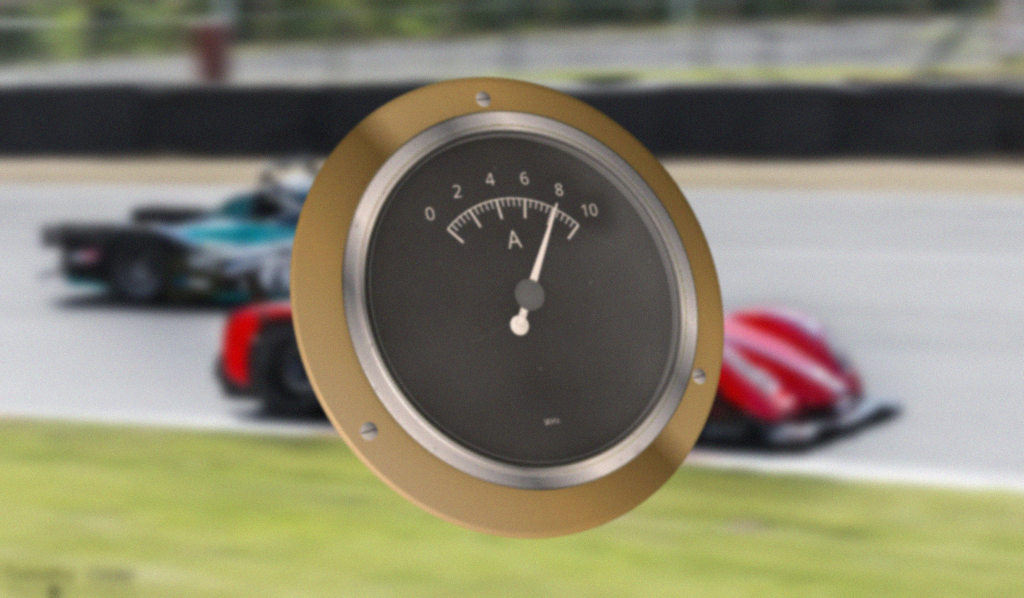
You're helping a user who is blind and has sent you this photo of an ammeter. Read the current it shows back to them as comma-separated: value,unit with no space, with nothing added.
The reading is 8,A
